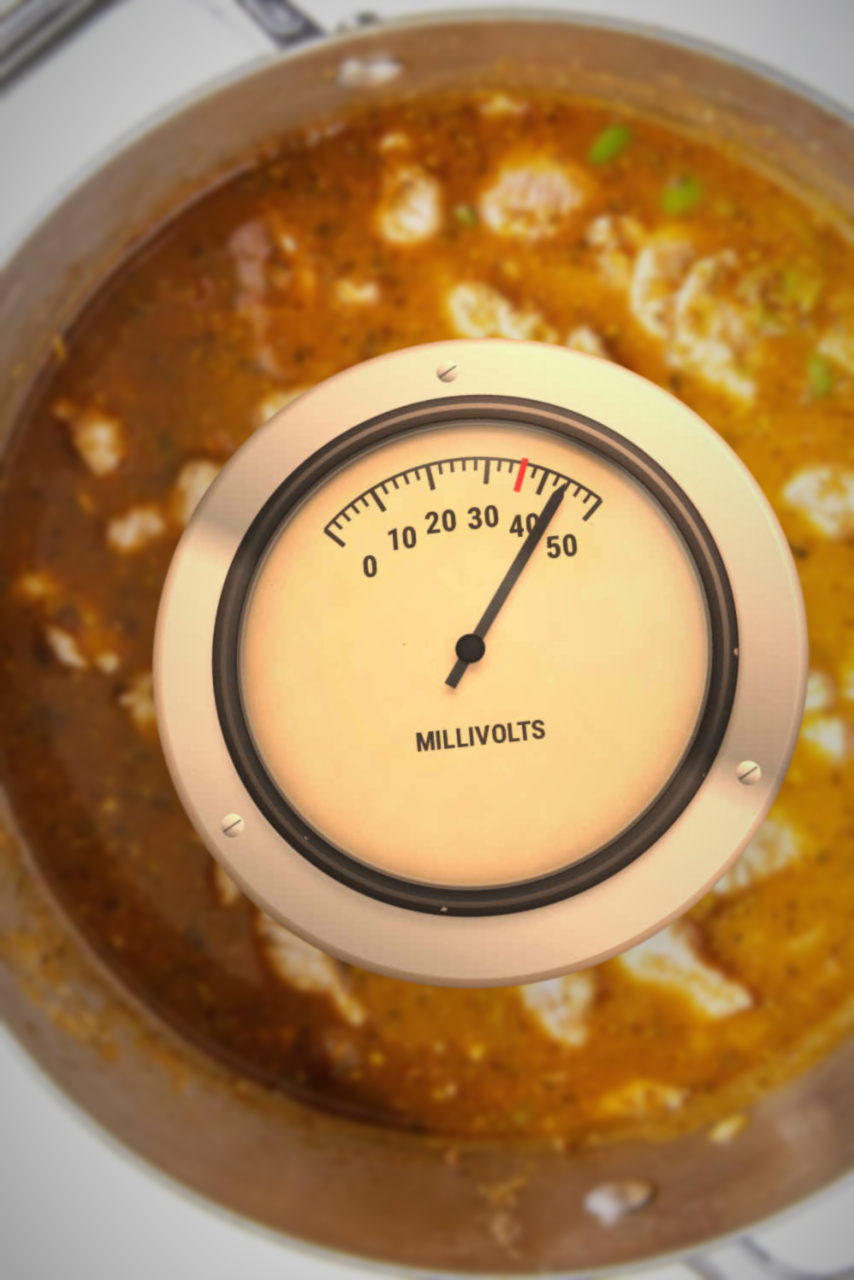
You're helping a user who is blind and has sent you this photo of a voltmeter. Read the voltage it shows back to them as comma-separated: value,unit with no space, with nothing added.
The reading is 44,mV
